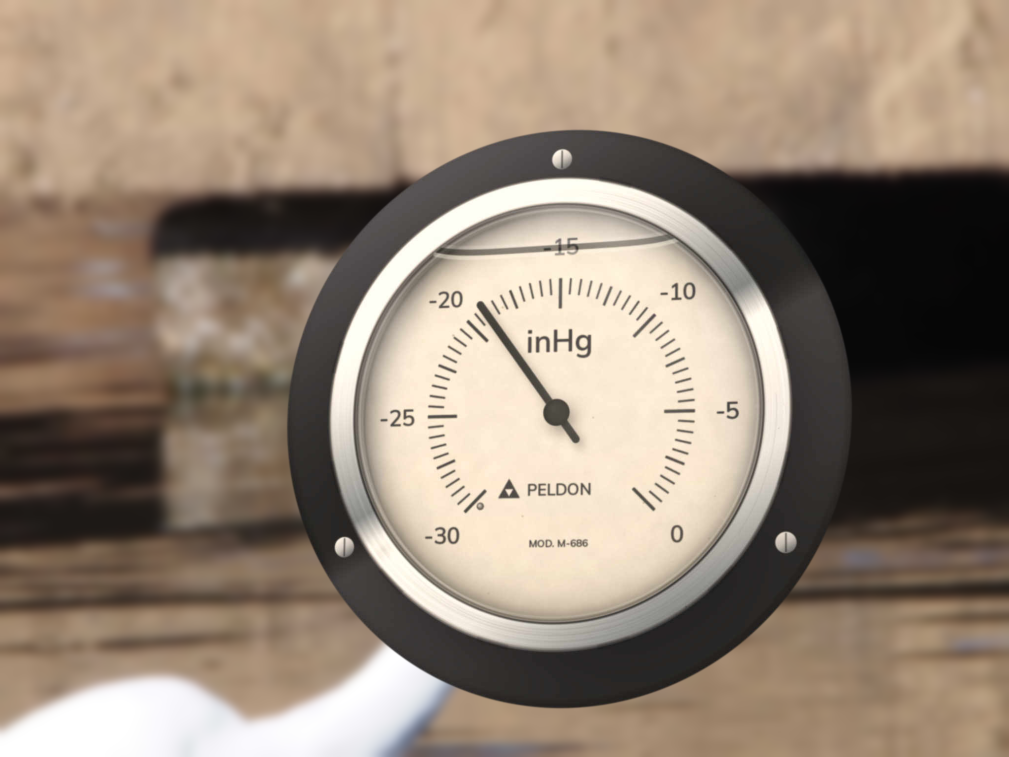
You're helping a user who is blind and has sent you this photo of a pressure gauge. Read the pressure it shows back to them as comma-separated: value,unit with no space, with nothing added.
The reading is -19,inHg
